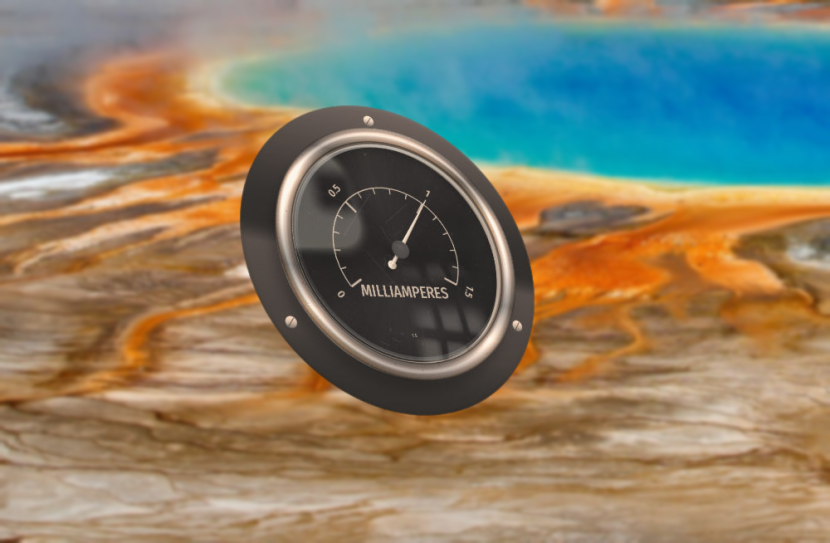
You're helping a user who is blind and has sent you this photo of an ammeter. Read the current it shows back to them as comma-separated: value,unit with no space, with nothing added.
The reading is 1,mA
